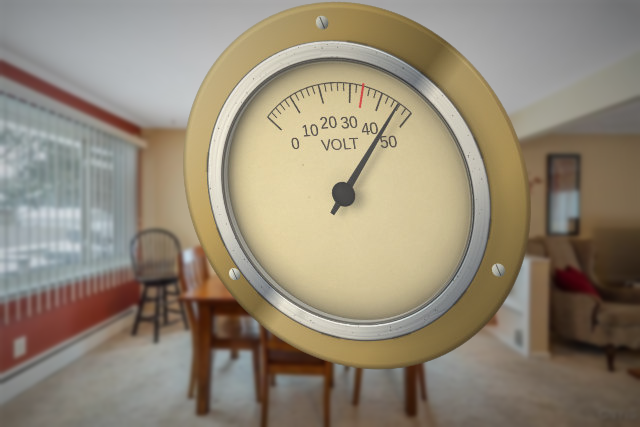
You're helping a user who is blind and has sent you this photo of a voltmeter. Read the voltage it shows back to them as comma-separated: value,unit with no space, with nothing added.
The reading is 46,V
